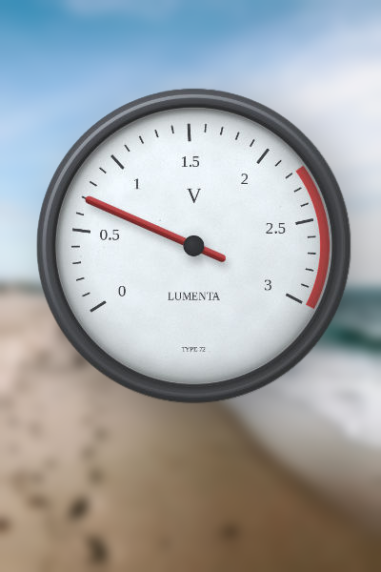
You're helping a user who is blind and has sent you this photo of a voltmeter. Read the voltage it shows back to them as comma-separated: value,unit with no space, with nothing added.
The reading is 0.7,V
